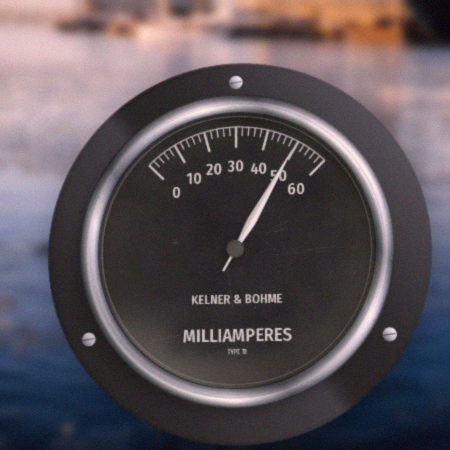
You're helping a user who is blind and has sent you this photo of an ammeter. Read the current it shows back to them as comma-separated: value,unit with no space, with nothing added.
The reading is 50,mA
